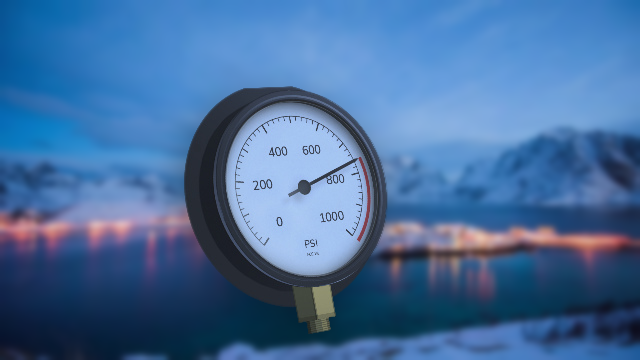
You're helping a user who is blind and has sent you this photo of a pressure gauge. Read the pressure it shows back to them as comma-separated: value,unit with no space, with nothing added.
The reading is 760,psi
